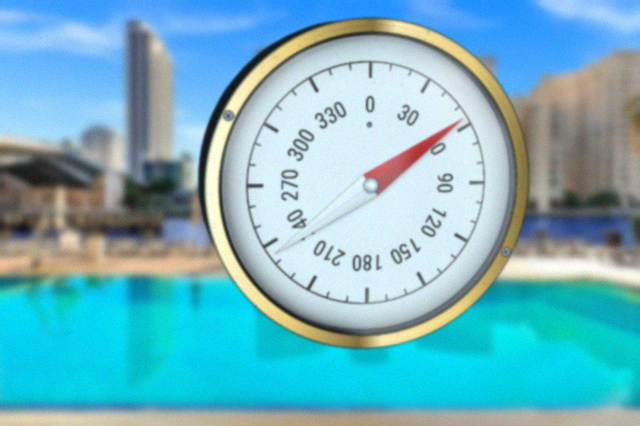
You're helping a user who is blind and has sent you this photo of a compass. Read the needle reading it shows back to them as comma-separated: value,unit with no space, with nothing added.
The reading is 55,°
